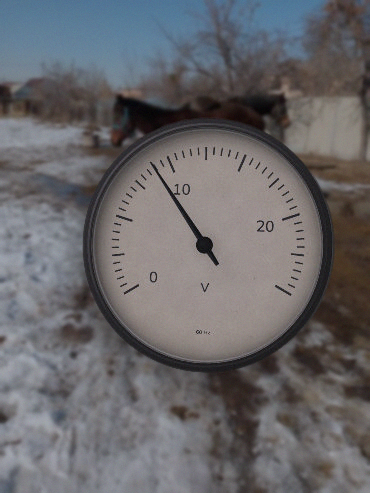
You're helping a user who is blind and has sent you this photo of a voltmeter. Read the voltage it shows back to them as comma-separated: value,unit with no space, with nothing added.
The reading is 9,V
